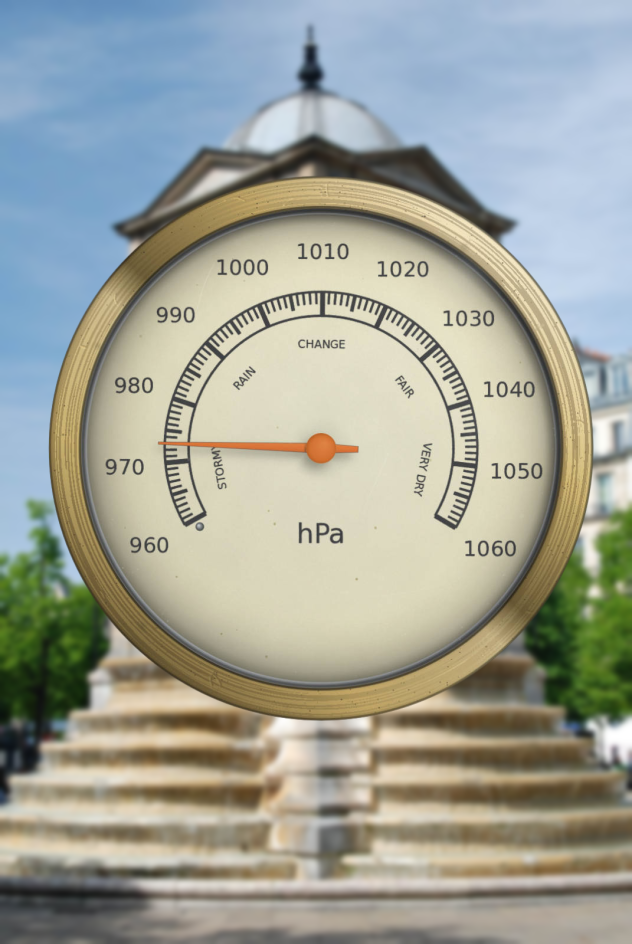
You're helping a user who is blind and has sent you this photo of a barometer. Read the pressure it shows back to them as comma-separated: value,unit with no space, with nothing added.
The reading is 973,hPa
